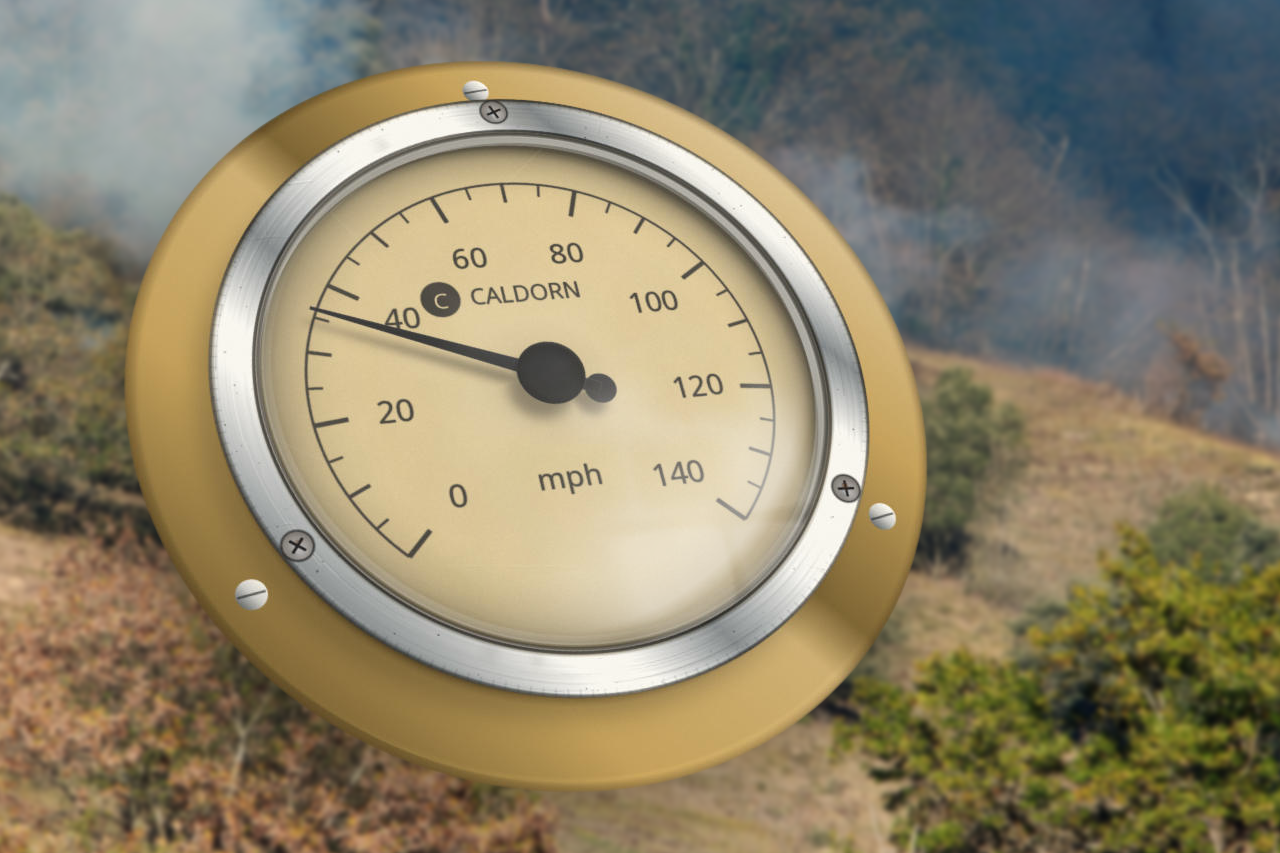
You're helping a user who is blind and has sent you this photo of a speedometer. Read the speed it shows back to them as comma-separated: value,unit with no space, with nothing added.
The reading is 35,mph
